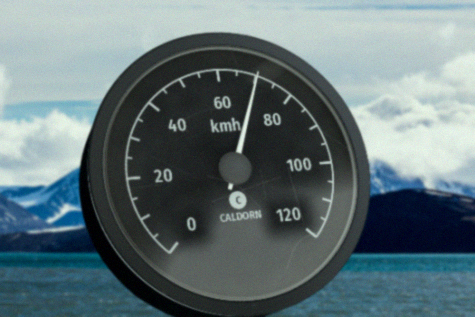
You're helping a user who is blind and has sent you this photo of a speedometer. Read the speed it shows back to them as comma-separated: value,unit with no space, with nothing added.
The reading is 70,km/h
